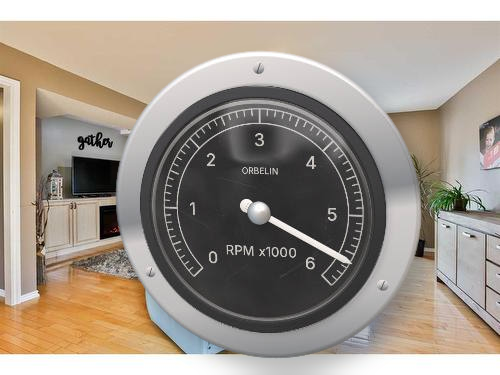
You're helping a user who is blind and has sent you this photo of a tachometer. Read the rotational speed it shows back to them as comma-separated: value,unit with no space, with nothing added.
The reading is 5600,rpm
